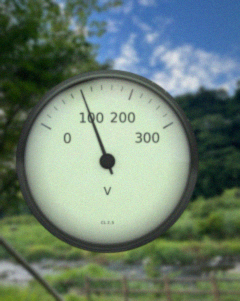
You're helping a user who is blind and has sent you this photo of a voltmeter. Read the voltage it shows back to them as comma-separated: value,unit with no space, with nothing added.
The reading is 100,V
